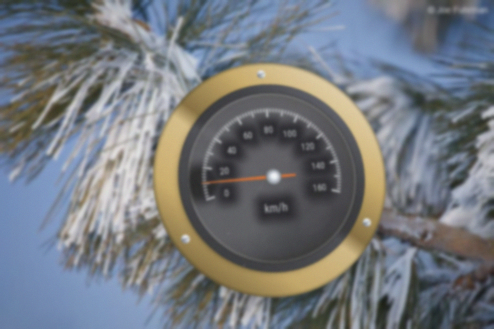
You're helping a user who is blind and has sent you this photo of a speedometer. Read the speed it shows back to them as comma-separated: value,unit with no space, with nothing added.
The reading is 10,km/h
